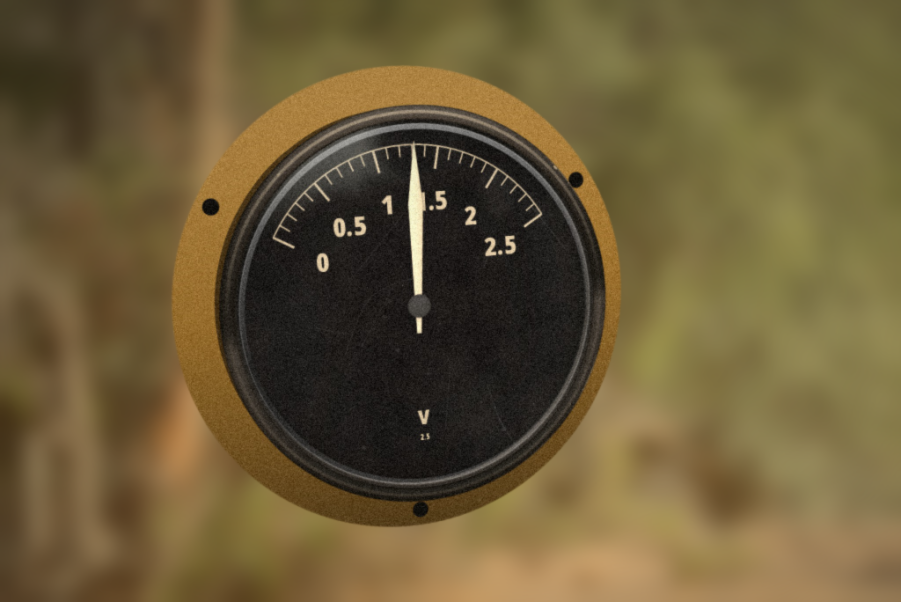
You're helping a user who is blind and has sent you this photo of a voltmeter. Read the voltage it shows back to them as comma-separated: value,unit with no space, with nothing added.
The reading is 1.3,V
